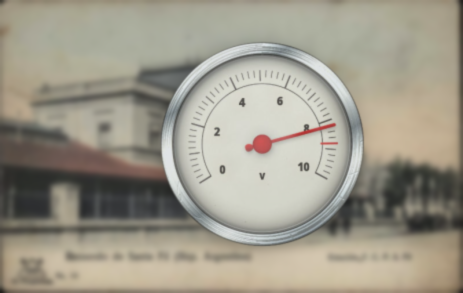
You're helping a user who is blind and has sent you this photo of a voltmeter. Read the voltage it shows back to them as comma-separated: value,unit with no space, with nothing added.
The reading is 8.2,V
